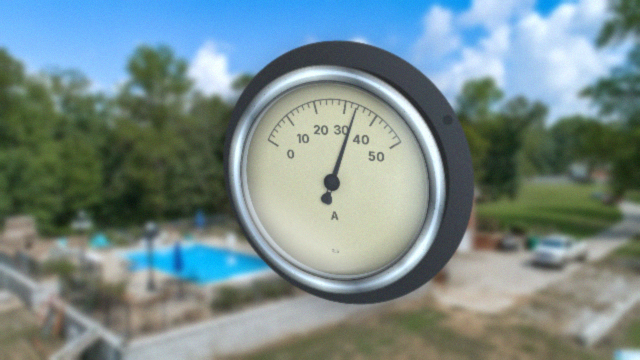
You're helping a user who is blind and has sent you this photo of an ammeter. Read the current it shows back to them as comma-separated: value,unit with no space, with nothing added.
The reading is 34,A
